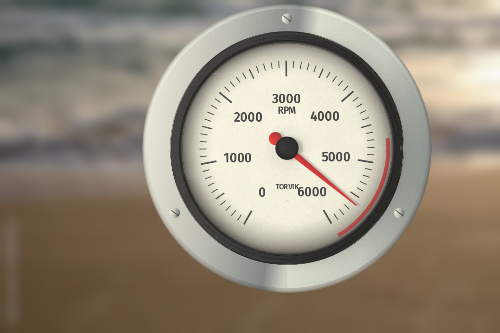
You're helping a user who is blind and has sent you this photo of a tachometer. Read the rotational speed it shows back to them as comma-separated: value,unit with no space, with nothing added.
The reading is 5600,rpm
